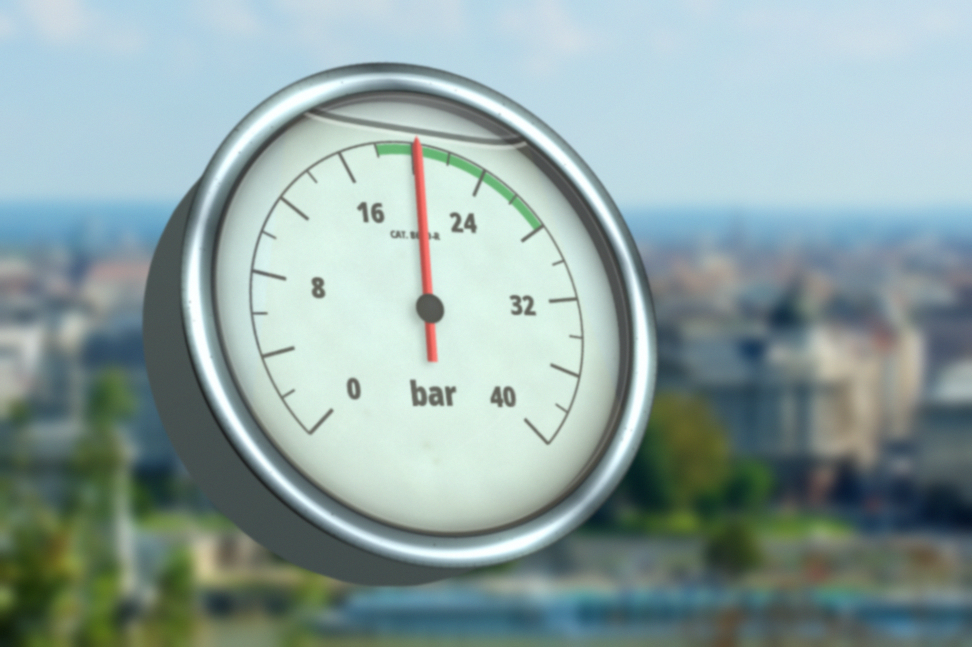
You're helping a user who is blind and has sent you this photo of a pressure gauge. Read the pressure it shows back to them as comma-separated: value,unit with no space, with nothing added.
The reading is 20,bar
